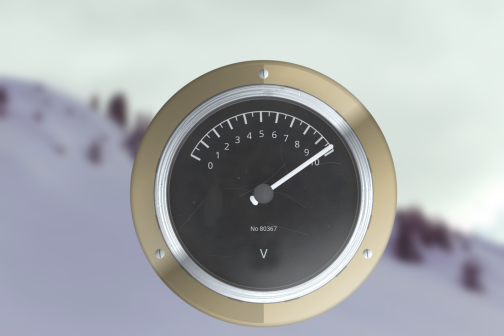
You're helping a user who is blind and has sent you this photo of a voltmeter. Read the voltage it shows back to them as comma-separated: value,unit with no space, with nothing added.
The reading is 9.75,V
